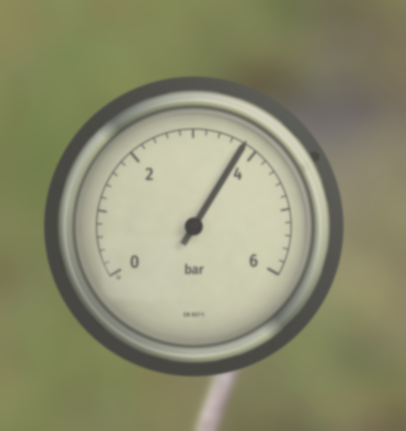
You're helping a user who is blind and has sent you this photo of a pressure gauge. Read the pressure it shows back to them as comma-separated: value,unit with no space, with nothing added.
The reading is 3.8,bar
